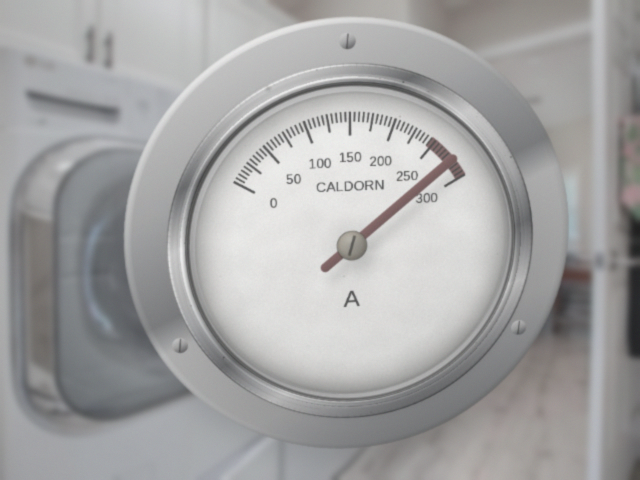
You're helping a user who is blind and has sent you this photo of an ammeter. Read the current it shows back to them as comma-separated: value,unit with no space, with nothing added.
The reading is 275,A
